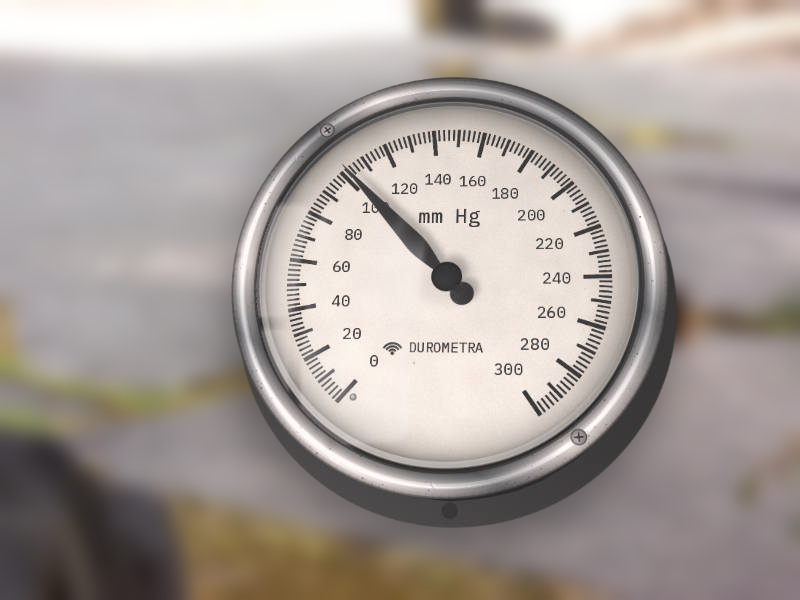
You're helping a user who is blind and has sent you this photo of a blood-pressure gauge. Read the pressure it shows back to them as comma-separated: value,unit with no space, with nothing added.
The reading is 102,mmHg
